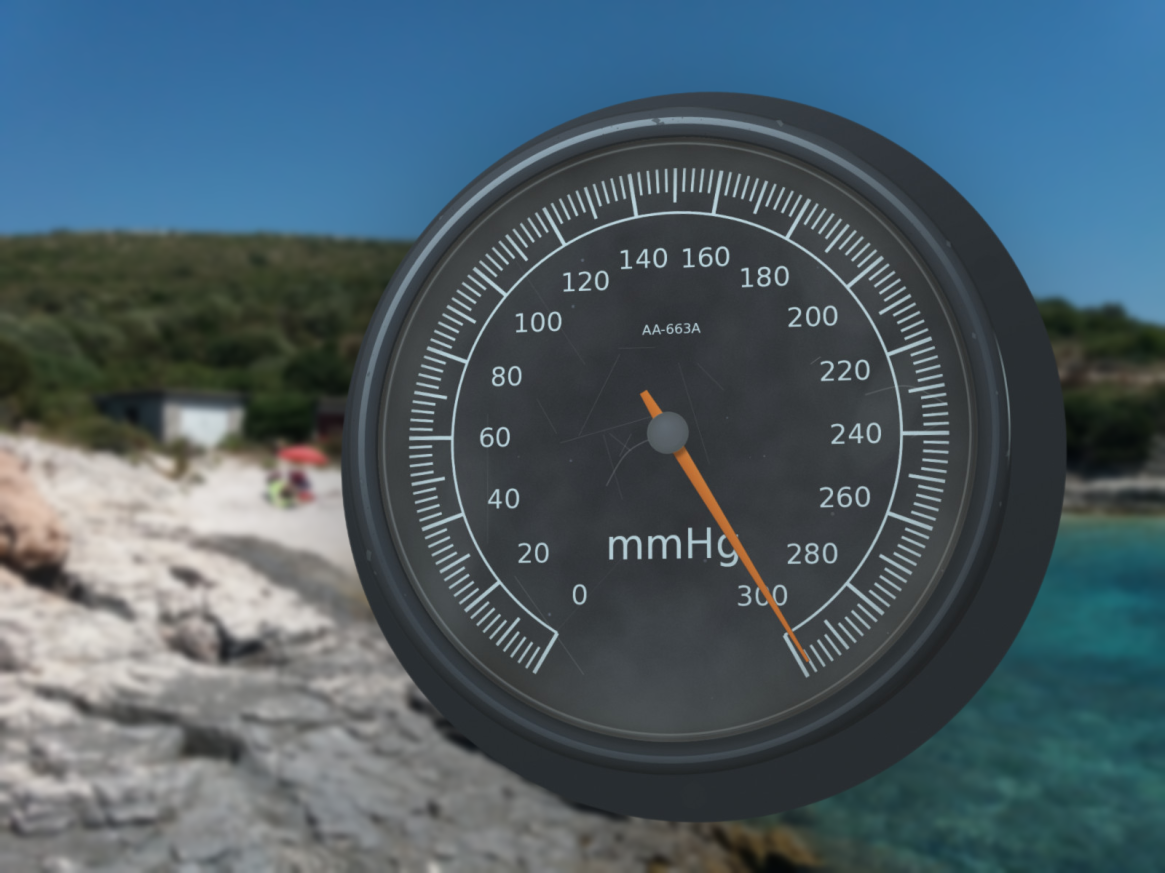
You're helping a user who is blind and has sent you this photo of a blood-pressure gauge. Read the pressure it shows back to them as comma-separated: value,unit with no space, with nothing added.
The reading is 298,mmHg
